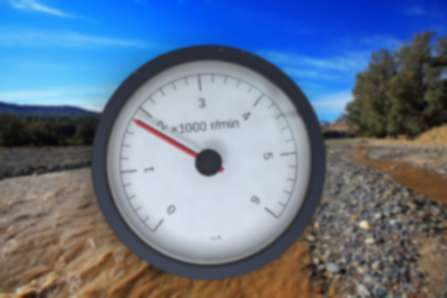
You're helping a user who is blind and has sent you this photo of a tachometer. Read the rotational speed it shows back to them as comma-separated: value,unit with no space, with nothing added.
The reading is 1800,rpm
